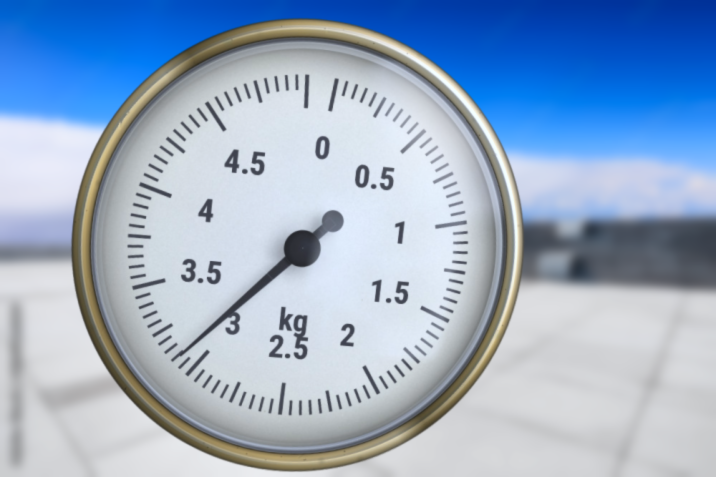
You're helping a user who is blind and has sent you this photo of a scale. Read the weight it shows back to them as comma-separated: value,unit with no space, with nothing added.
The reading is 3.1,kg
